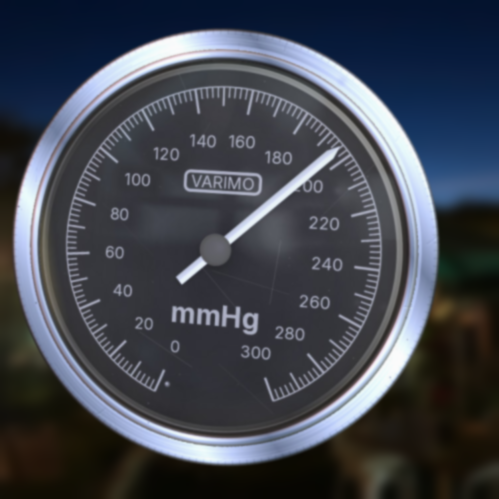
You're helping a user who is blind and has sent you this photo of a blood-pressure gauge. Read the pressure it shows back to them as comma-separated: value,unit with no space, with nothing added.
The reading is 196,mmHg
